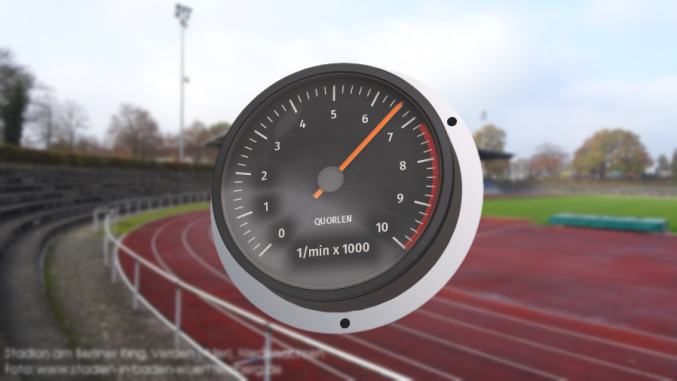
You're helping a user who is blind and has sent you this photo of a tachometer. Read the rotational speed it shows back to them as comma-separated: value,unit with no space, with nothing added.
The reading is 6600,rpm
